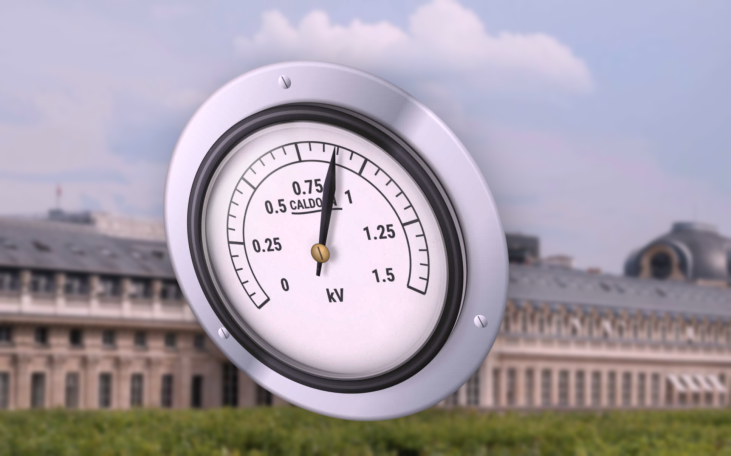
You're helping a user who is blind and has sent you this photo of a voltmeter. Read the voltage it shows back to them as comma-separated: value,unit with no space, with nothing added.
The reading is 0.9,kV
